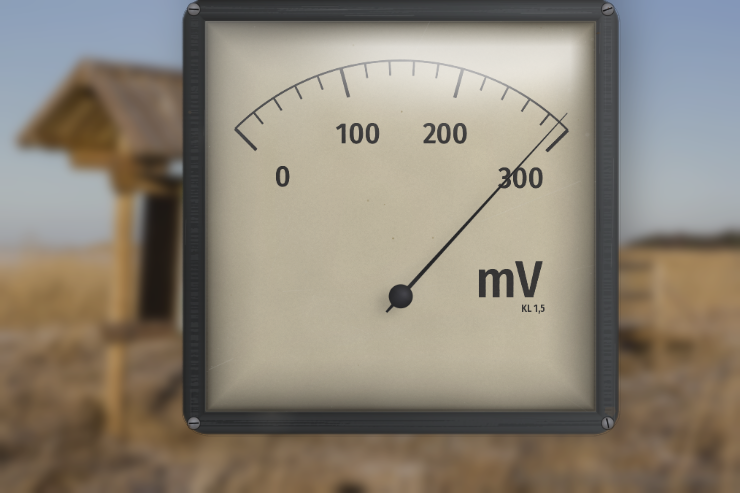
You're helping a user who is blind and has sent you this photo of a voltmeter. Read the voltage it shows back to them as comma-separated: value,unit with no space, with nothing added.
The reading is 290,mV
